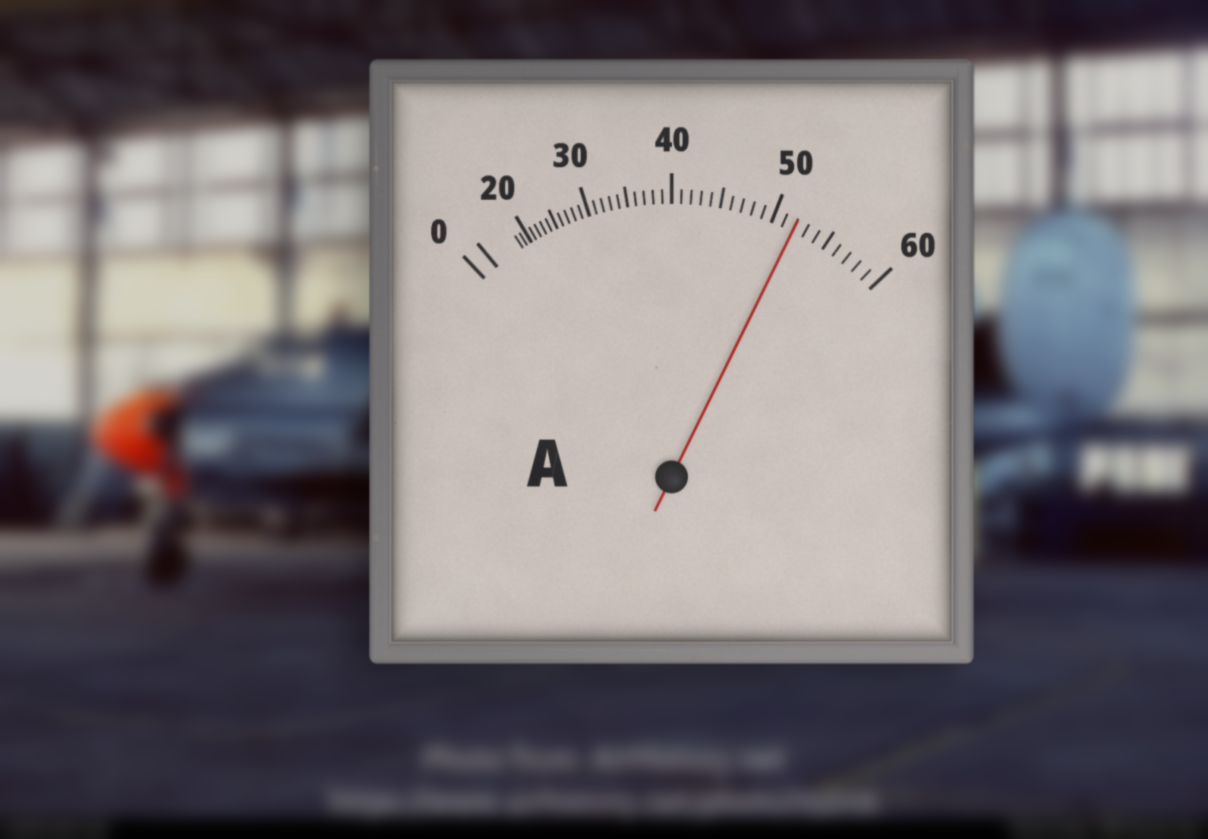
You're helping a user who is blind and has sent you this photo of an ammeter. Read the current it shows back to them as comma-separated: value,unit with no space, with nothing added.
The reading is 52,A
